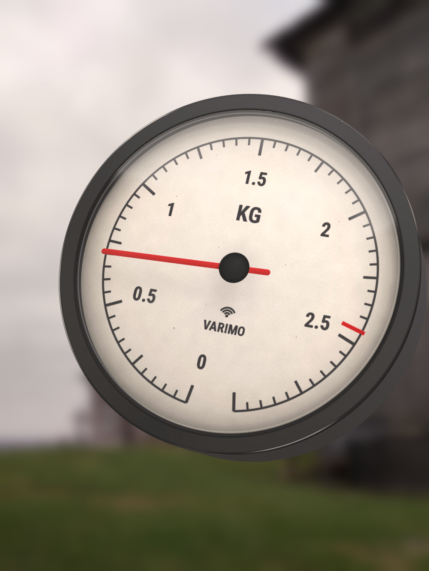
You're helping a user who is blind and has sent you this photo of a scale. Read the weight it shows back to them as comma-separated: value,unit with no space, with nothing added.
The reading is 0.7,kg
